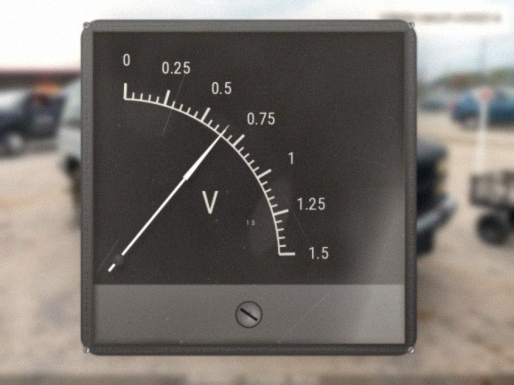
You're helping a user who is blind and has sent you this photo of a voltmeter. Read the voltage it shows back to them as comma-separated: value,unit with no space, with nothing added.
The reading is 0.65,V
